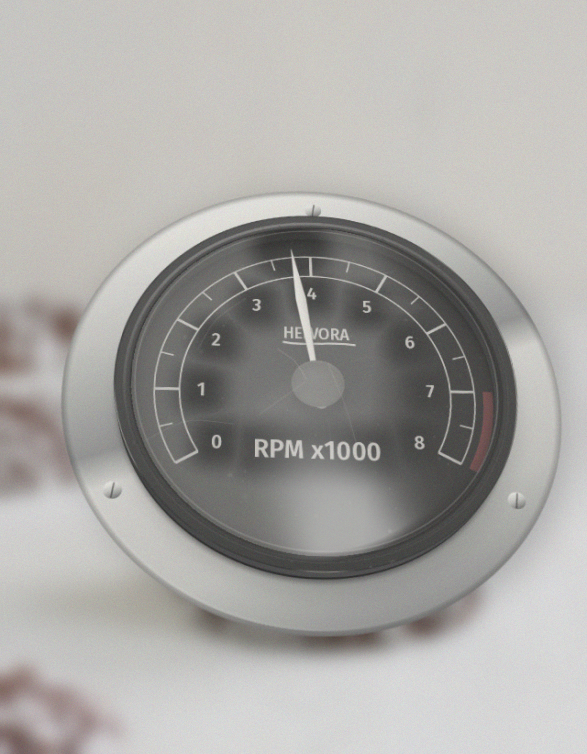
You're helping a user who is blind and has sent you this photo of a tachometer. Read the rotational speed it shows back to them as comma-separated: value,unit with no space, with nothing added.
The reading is 3750,rpm
